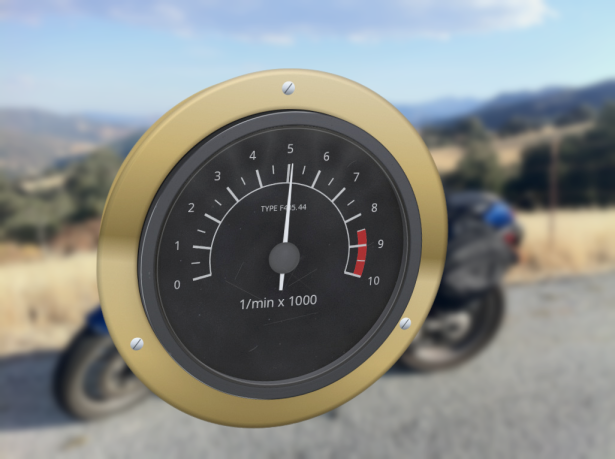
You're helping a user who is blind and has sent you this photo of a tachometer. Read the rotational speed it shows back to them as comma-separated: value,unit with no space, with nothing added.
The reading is 5000,rpm
